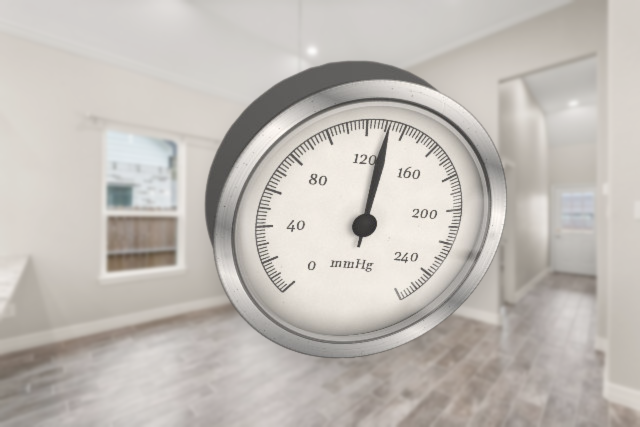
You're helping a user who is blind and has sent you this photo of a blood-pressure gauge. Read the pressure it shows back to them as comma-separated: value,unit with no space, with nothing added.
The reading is 130,mmHg
